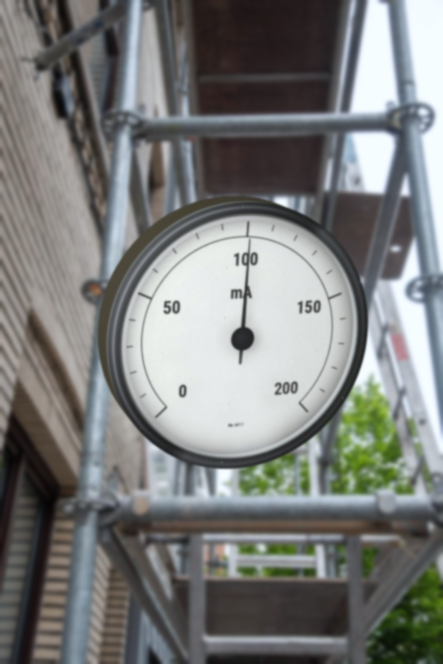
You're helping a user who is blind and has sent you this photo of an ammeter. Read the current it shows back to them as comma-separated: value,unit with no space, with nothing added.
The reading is 100,mA
